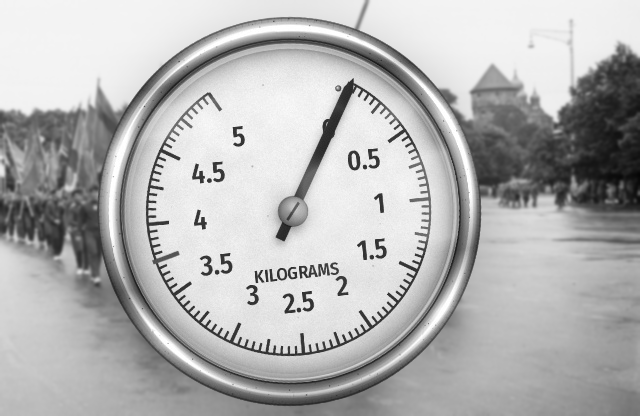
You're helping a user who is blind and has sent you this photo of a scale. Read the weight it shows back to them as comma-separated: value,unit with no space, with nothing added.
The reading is 0,kg
